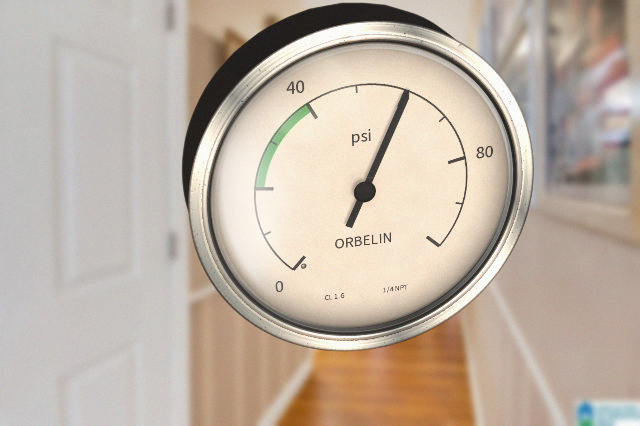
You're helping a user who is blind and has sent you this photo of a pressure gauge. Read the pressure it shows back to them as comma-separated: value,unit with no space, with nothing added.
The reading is 60,psi
